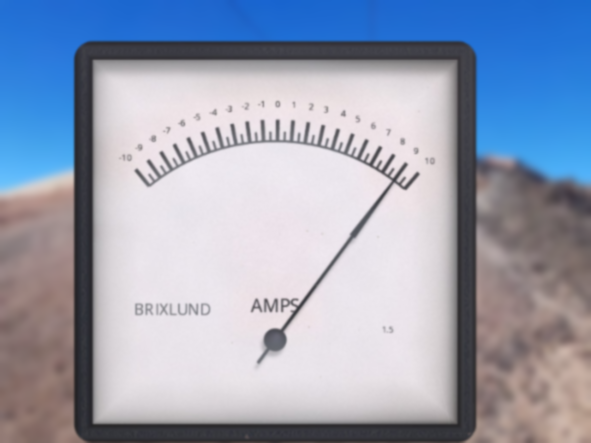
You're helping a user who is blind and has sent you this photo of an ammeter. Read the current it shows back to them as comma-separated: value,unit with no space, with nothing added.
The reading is 9,A
